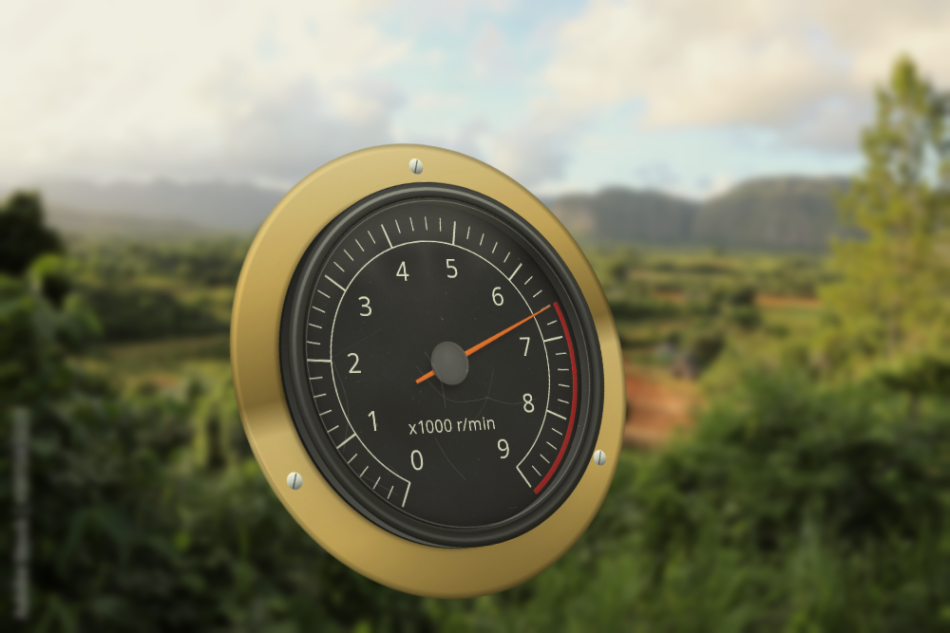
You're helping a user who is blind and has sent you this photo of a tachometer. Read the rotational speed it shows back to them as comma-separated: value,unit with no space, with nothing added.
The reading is 6600,rpm
